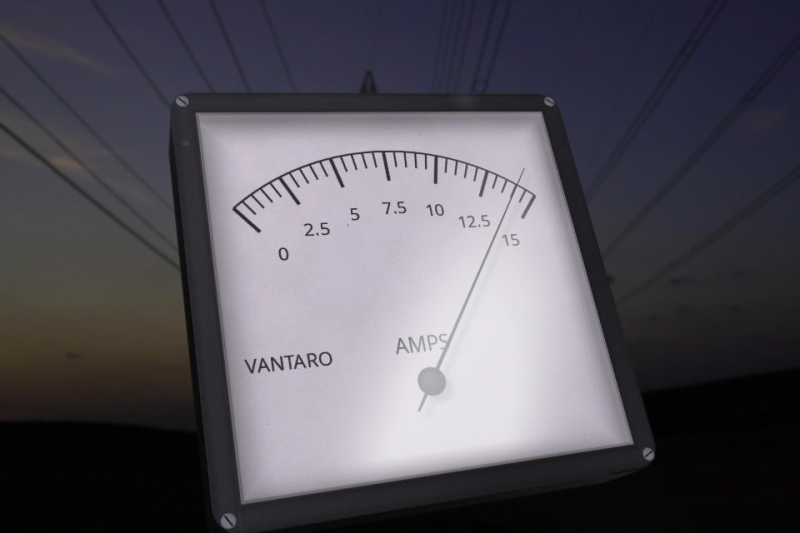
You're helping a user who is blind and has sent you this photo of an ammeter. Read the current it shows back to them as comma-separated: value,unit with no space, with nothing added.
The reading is 14,A
